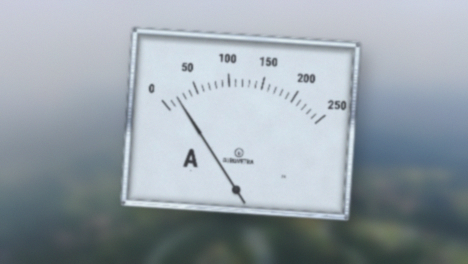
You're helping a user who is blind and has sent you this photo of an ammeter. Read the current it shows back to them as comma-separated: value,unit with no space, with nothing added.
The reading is 20,A
